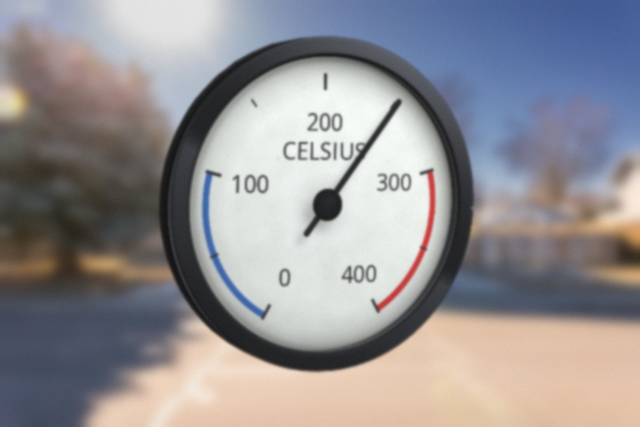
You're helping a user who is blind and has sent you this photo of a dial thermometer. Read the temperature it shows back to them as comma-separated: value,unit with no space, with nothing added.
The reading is 250,°C
